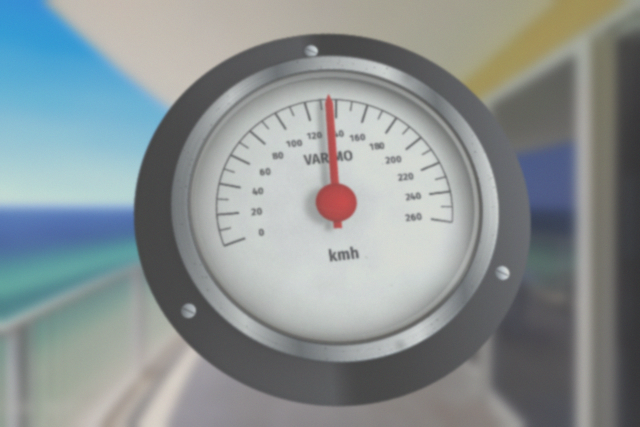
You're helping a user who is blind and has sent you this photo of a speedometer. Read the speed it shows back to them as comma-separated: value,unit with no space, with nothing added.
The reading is 135,km/h
